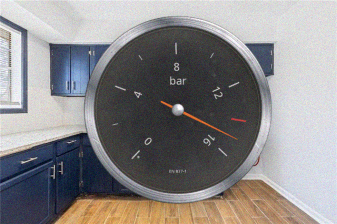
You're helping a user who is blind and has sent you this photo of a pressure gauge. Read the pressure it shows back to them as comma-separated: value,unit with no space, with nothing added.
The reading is 15,bar
